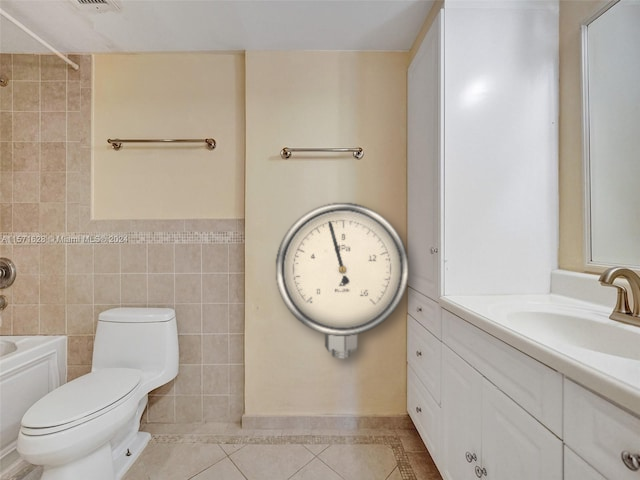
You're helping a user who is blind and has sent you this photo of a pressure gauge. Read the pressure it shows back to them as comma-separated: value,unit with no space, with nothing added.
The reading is 7,MPa
